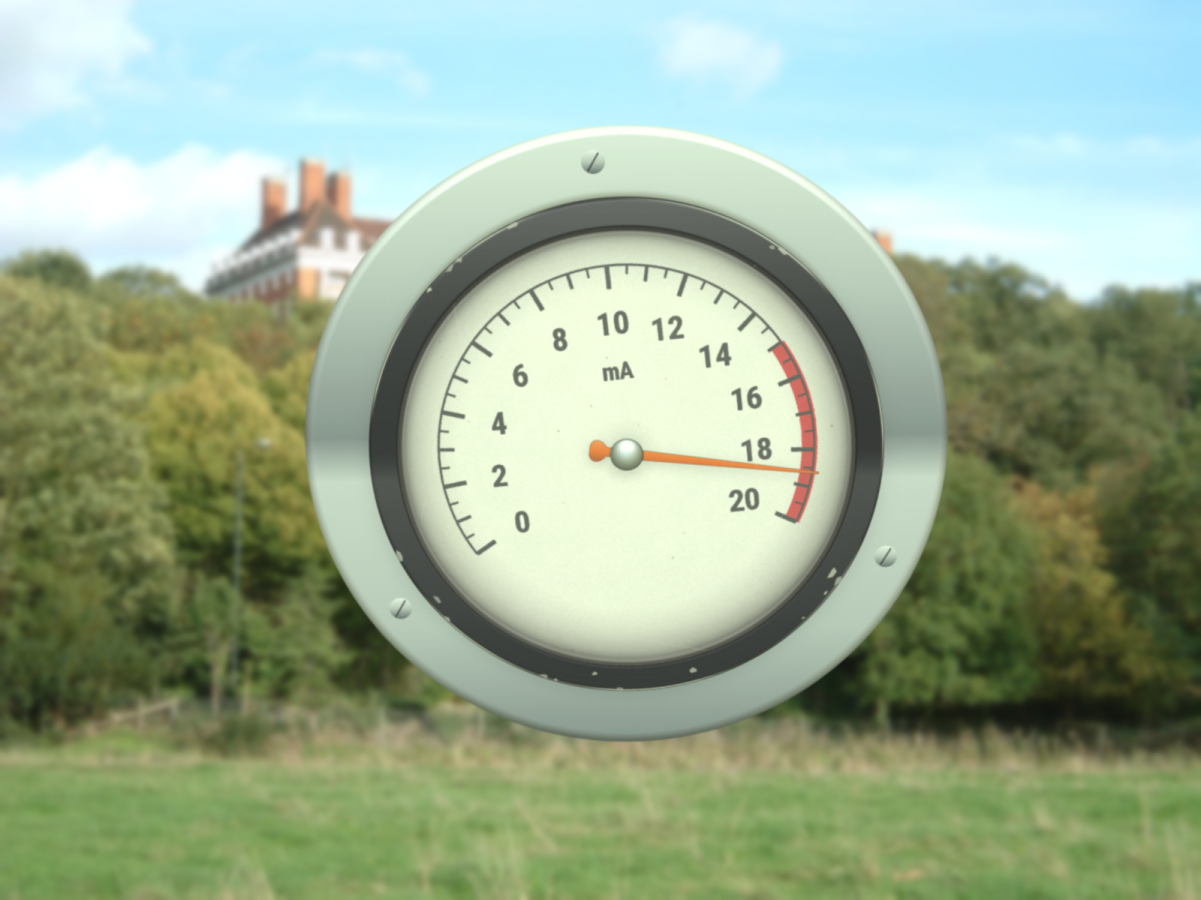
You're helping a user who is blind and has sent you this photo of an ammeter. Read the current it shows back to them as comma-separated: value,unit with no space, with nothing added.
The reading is 18.5,mA
